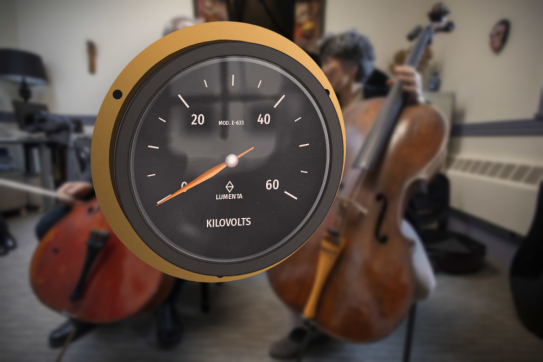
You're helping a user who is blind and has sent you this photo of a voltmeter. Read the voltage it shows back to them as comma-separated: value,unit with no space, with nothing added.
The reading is 0,kV
